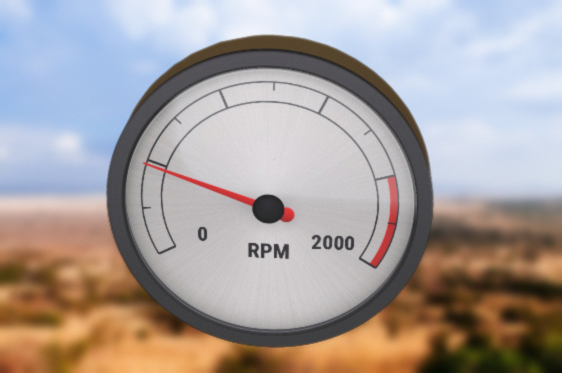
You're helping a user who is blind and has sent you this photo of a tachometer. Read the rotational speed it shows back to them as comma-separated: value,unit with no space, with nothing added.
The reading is 400,rpm
